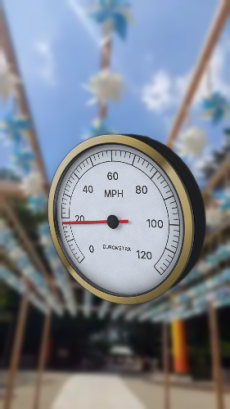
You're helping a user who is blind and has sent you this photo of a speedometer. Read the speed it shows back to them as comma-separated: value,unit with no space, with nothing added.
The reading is 18,mph
